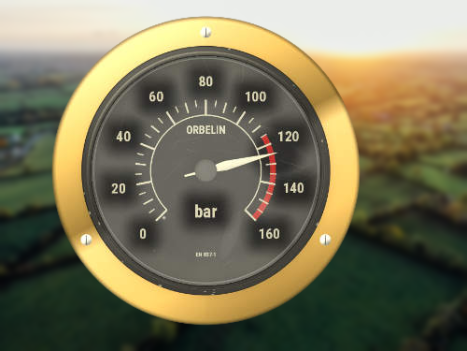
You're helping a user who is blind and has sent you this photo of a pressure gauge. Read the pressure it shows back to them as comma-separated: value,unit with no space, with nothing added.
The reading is 125,bar
